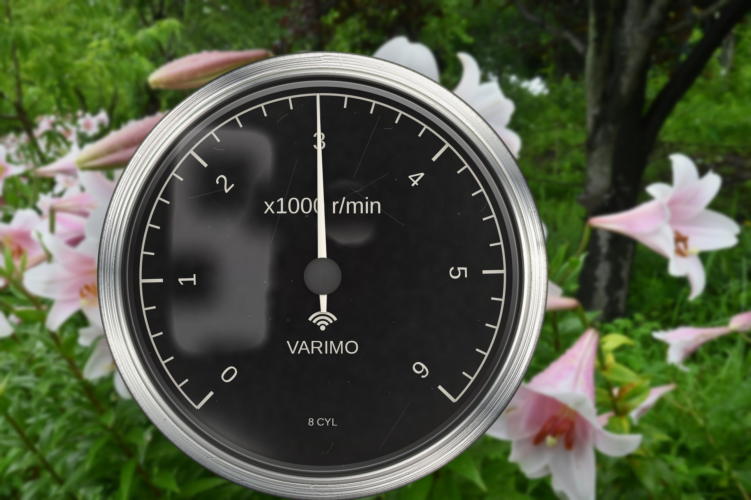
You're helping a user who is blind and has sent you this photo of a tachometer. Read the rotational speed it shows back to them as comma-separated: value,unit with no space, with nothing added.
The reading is 3000,rpm
